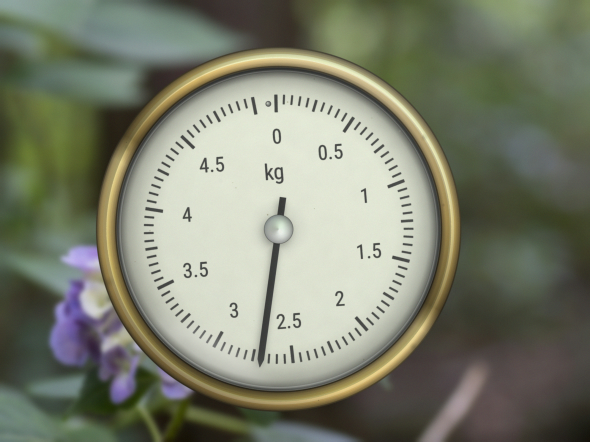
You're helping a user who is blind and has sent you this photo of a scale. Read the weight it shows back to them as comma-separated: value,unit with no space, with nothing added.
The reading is 2.7,kg
